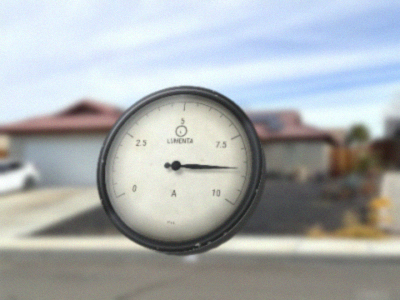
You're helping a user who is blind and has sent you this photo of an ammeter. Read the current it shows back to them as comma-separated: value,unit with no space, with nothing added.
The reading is 8.75,A
